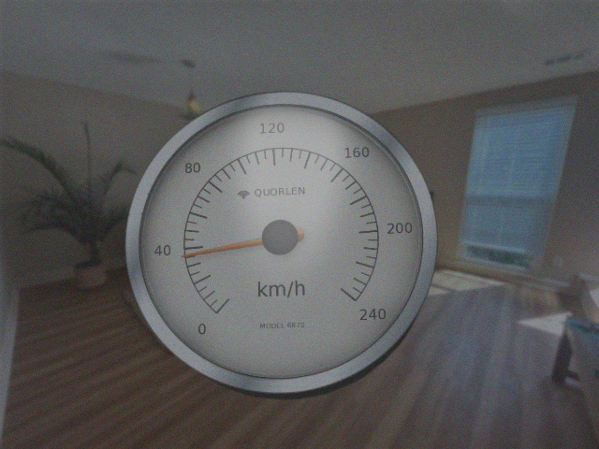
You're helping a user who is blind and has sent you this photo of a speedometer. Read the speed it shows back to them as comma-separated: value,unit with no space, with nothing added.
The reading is 35,km/h
